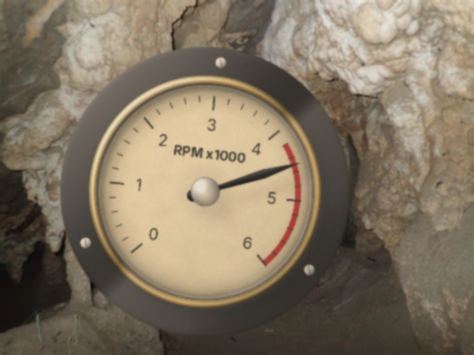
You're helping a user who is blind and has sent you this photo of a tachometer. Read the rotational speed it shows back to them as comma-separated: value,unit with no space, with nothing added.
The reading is 4500,rpm
